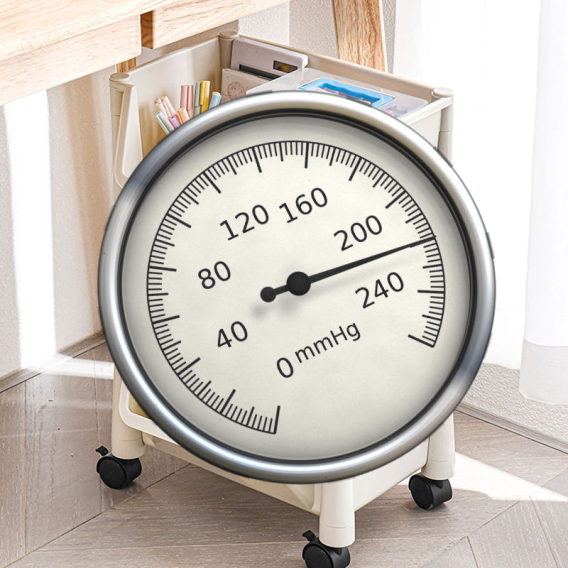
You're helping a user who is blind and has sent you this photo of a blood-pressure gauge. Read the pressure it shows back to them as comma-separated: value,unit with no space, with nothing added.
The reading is 220,mmHg
